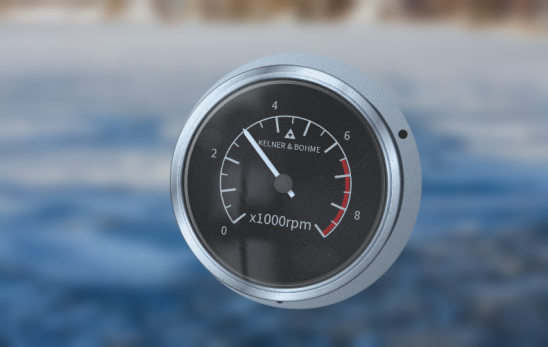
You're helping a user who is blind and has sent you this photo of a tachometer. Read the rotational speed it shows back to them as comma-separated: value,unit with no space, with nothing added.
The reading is 3000,rpm
